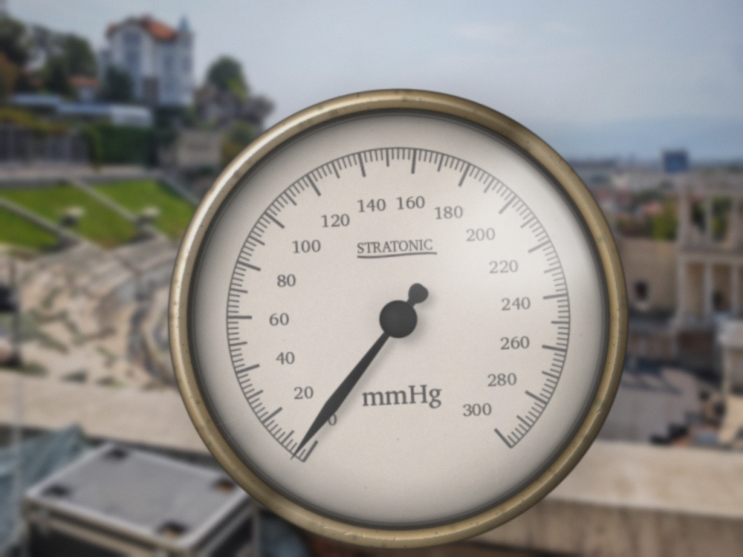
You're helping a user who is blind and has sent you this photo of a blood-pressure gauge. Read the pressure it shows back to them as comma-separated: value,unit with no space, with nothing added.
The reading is 4,mmHg
